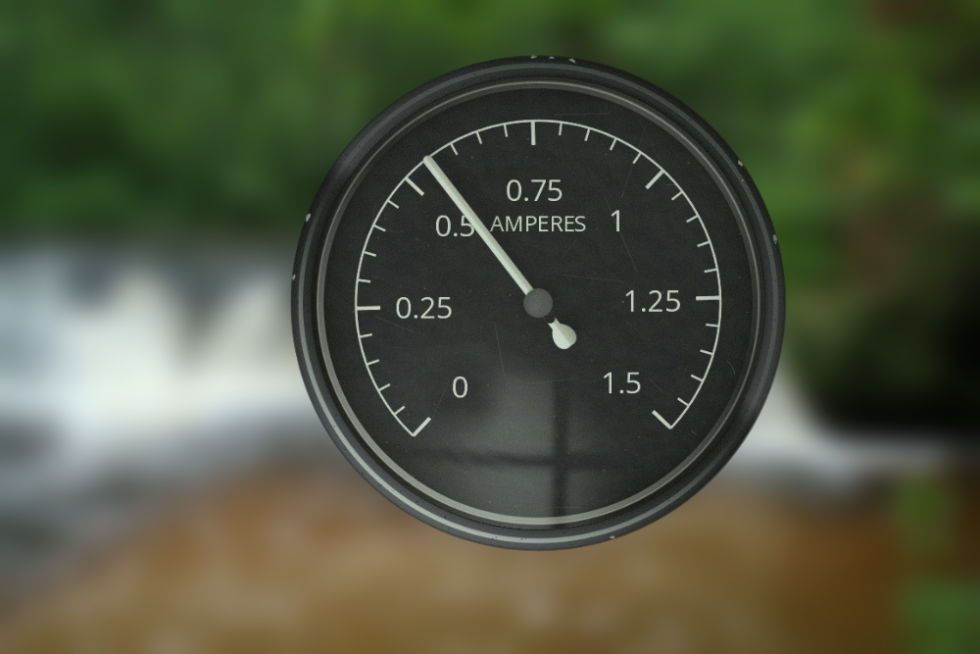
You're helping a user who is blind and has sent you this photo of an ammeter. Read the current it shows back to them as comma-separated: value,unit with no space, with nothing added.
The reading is 0.55,A
